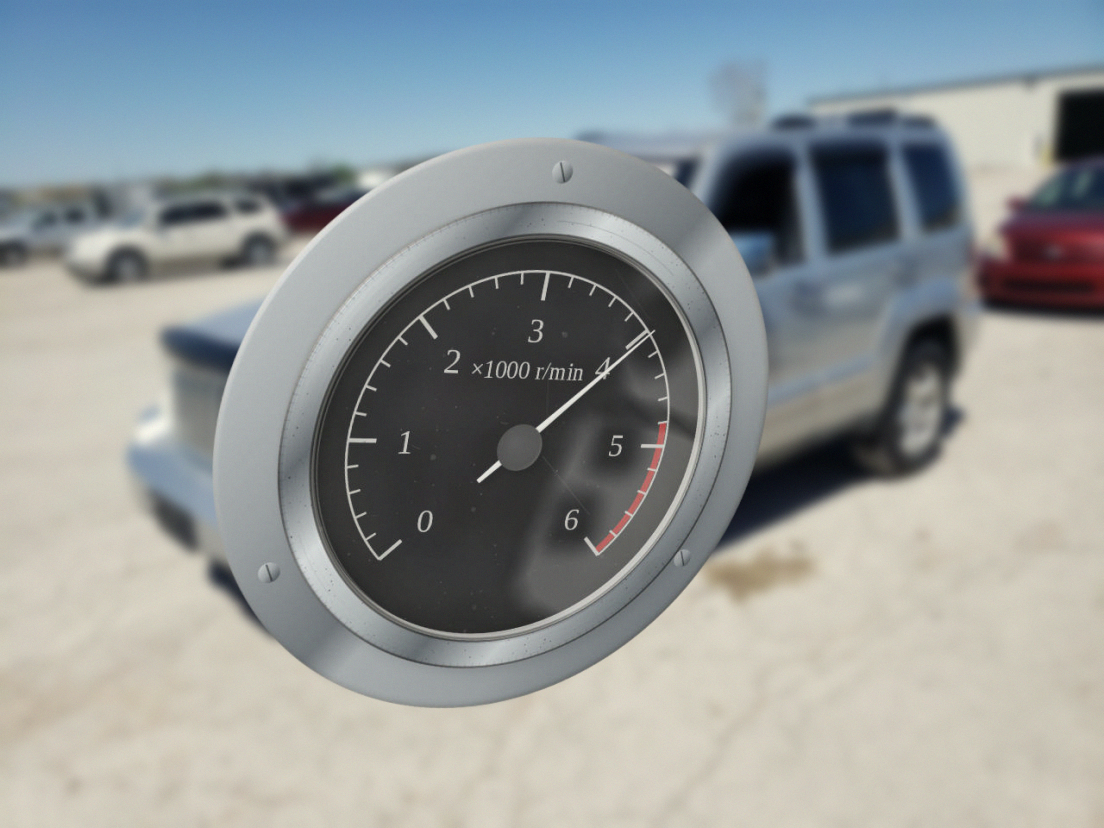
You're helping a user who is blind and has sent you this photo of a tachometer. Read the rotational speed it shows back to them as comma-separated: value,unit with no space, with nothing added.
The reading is 4000,rpm
